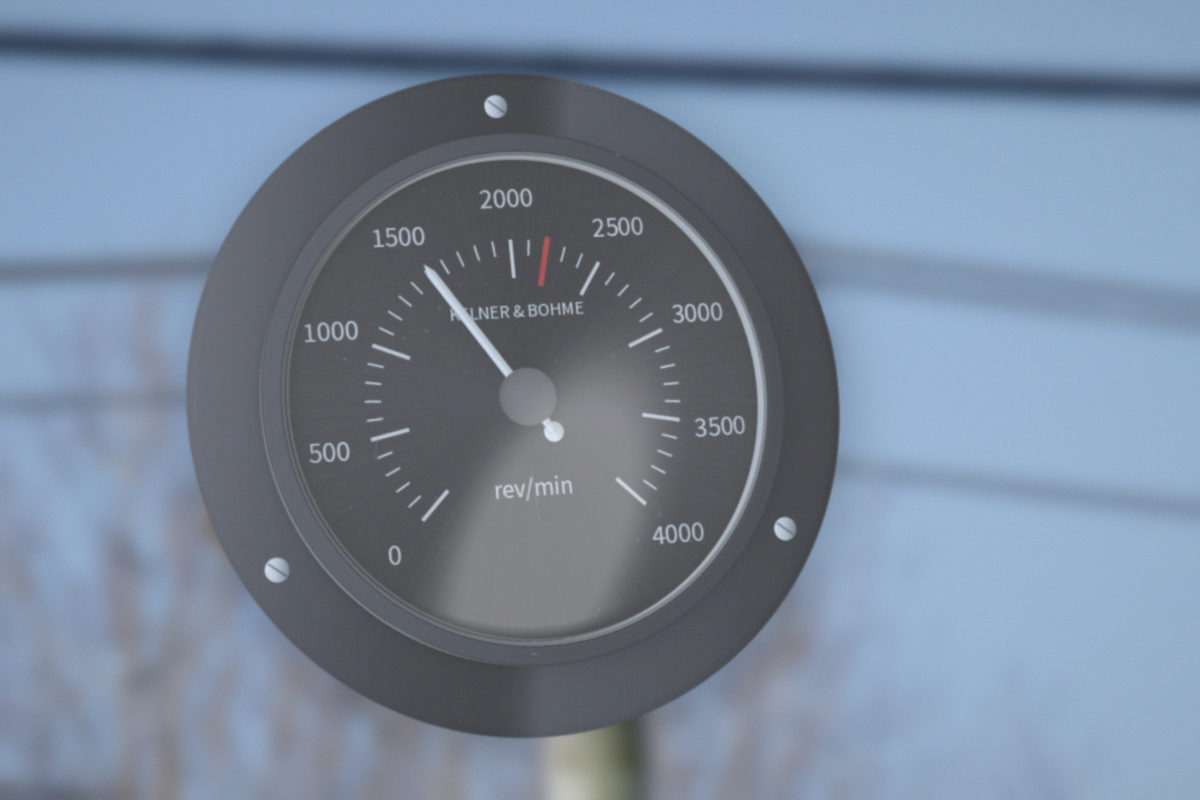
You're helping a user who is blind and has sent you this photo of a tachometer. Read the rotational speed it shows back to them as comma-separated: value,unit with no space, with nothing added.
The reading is 1500,rpm
